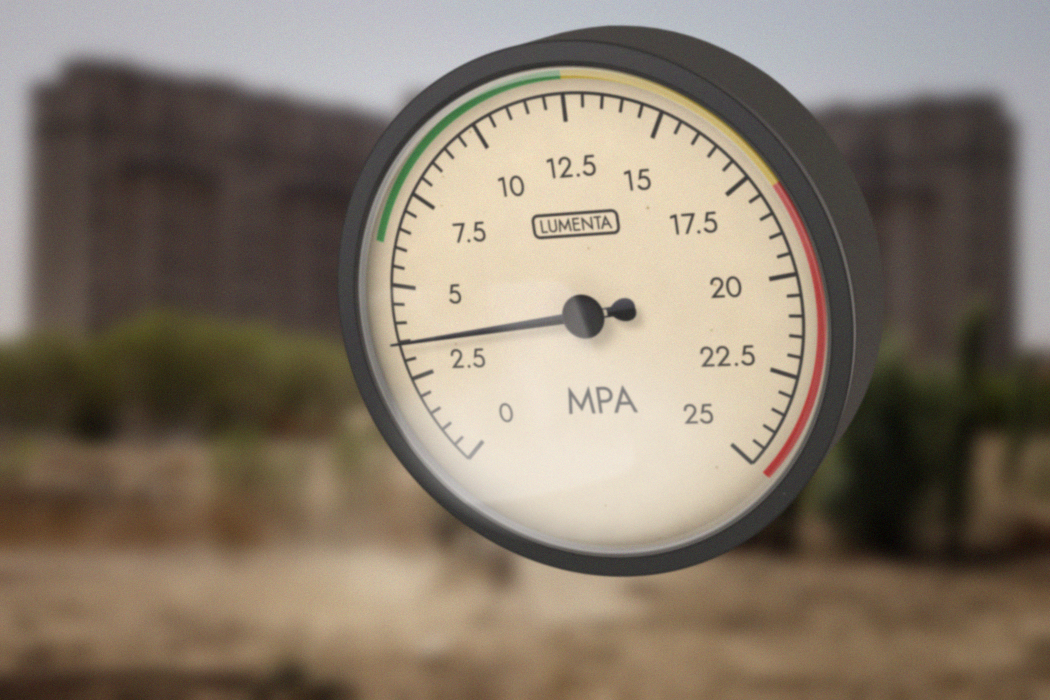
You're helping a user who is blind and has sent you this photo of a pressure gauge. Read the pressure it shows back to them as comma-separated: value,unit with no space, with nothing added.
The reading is 3.5,MPa
